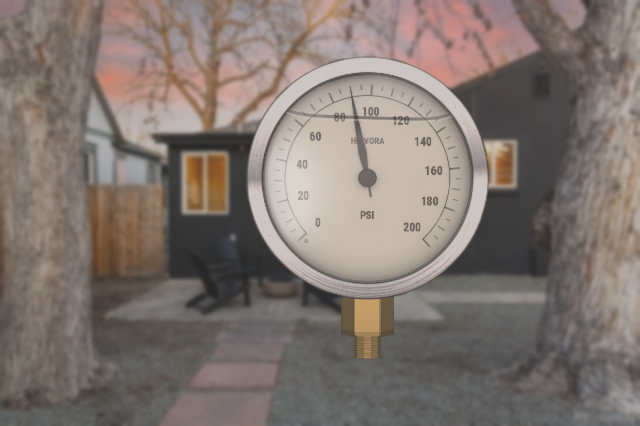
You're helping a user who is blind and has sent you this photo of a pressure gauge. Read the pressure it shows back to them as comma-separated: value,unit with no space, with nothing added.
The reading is 90,psi
